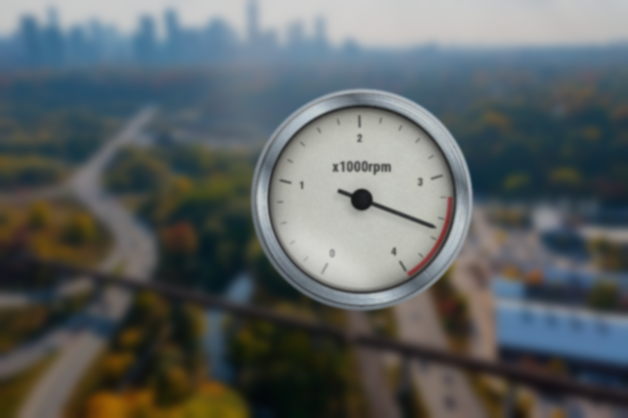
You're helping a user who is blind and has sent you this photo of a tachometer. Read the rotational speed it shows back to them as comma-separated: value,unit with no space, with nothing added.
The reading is 3500,rpm
